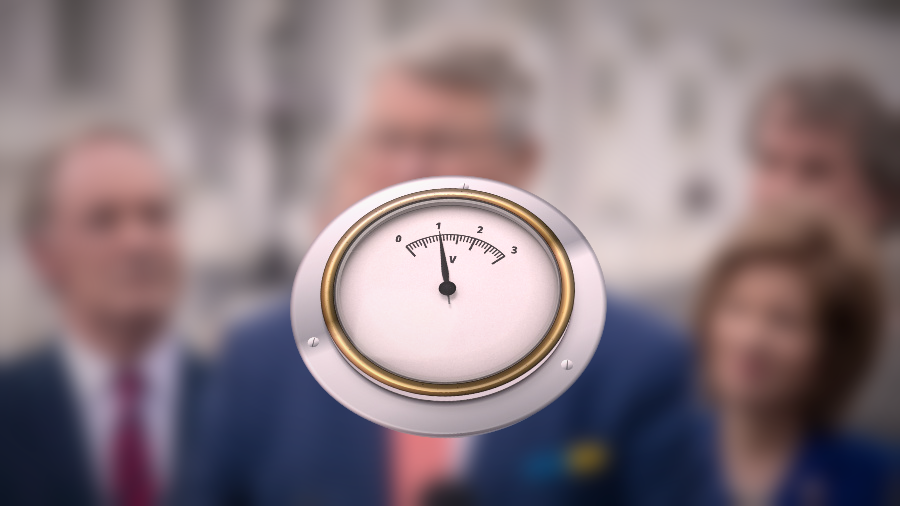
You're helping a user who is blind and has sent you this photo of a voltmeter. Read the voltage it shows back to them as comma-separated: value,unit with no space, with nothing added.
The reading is 1,V
